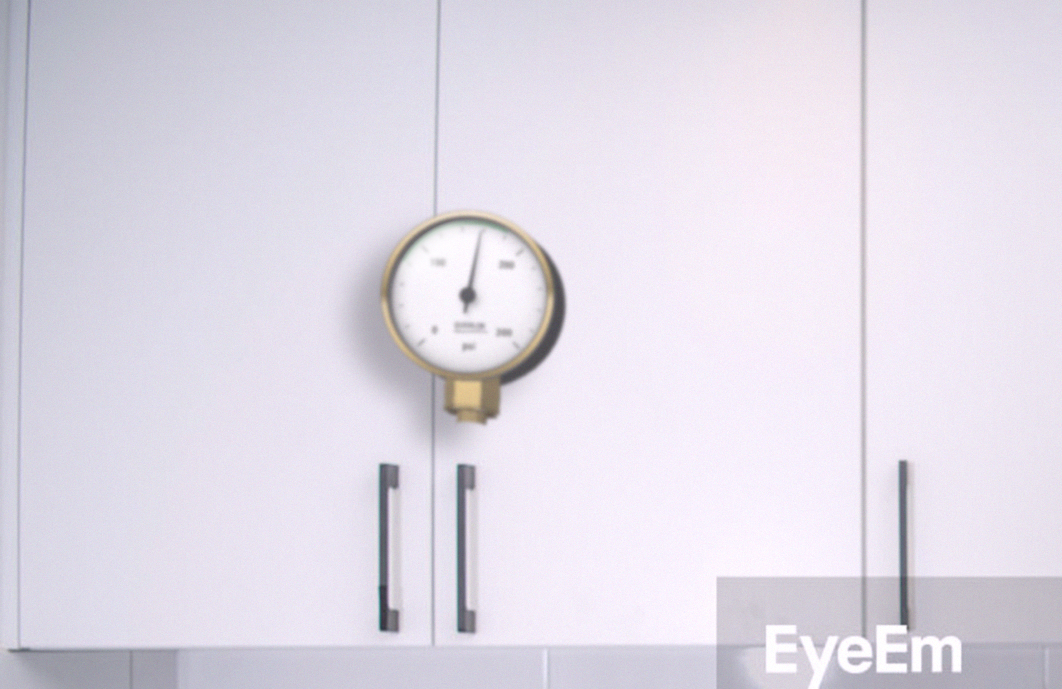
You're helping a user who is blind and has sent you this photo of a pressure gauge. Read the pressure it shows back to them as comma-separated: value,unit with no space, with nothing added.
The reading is 160,psi
